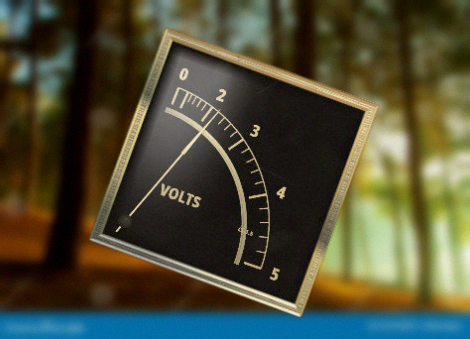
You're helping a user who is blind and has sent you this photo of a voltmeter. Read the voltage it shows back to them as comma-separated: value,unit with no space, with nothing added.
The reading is 2.2,V
